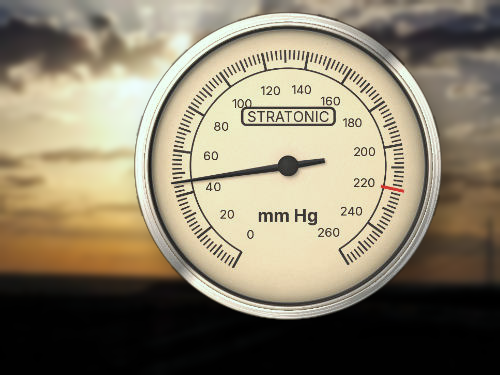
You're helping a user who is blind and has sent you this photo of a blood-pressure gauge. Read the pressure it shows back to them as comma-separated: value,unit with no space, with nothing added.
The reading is 46,mmHg
